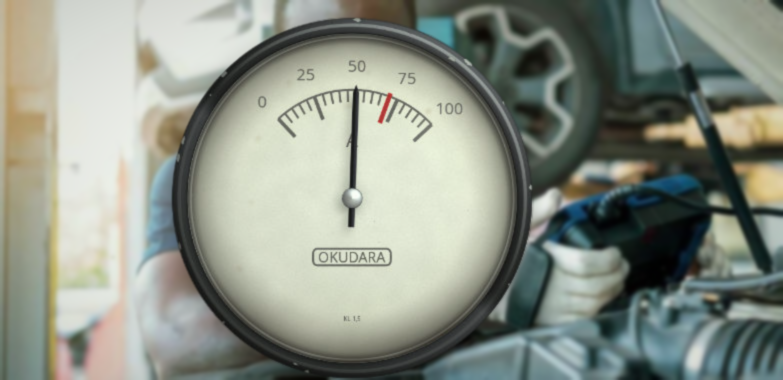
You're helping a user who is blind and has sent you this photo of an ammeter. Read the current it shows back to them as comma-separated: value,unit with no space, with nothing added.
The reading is 50,A
